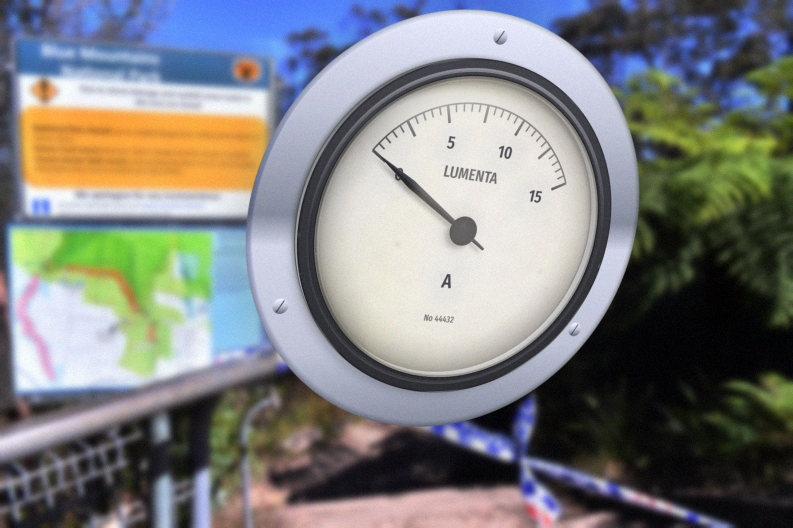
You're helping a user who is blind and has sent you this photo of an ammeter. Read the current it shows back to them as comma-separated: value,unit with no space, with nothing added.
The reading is 0,A
